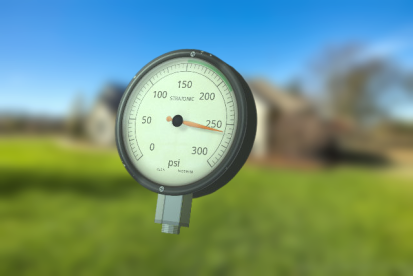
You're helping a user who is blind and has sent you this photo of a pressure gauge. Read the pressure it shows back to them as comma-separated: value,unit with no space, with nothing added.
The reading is 260,psi
